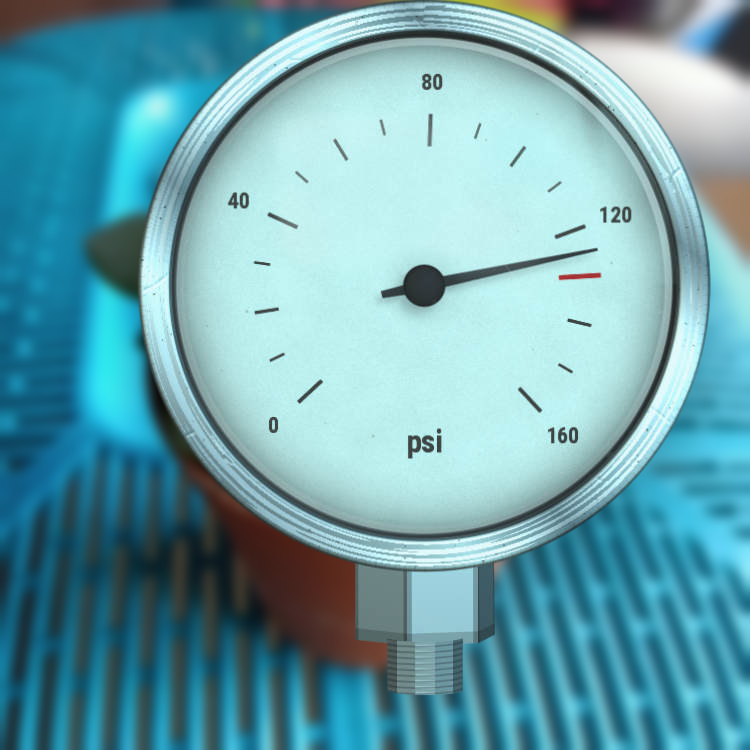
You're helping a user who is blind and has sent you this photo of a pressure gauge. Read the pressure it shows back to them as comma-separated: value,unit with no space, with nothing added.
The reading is 125,psi
